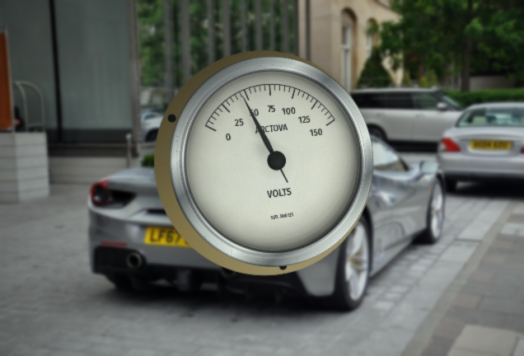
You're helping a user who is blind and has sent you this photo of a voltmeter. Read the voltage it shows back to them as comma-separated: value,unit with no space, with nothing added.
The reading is 45,V
